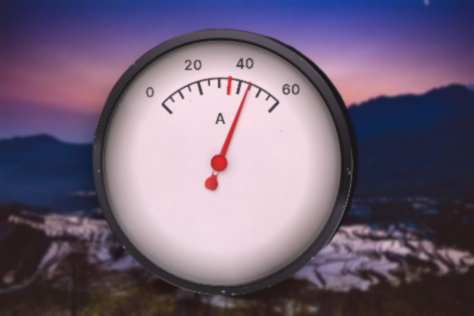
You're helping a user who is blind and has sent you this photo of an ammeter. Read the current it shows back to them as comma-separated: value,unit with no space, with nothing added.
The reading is 45,A
